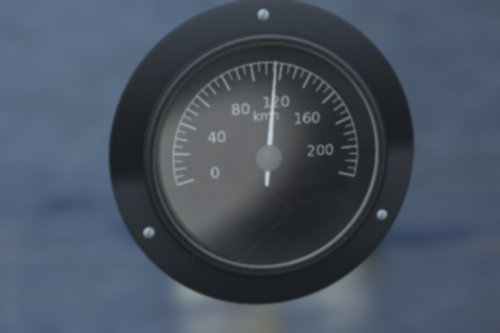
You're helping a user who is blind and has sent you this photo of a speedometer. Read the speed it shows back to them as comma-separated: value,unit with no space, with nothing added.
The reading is 115,km/h
